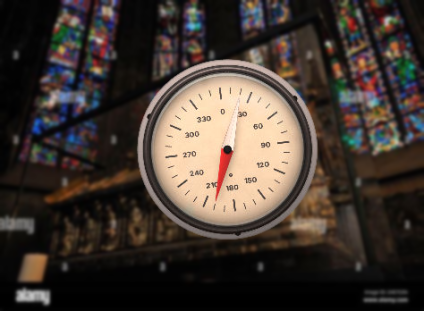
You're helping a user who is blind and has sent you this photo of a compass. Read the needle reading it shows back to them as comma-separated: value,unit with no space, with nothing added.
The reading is 200,°
